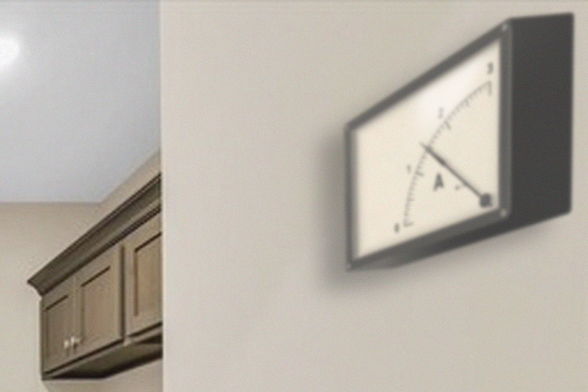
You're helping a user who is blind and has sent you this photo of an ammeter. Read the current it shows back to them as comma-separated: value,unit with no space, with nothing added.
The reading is 1.5,A
